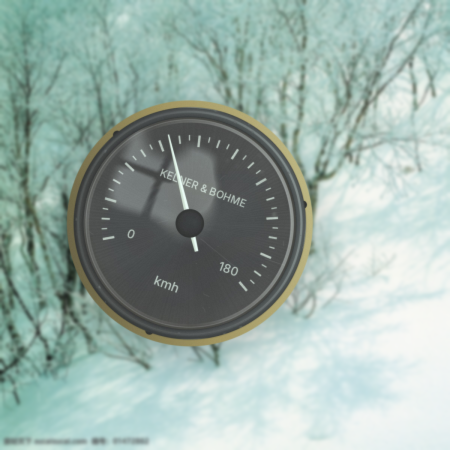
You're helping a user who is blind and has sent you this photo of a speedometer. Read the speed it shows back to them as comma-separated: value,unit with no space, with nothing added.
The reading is 65,km/h
